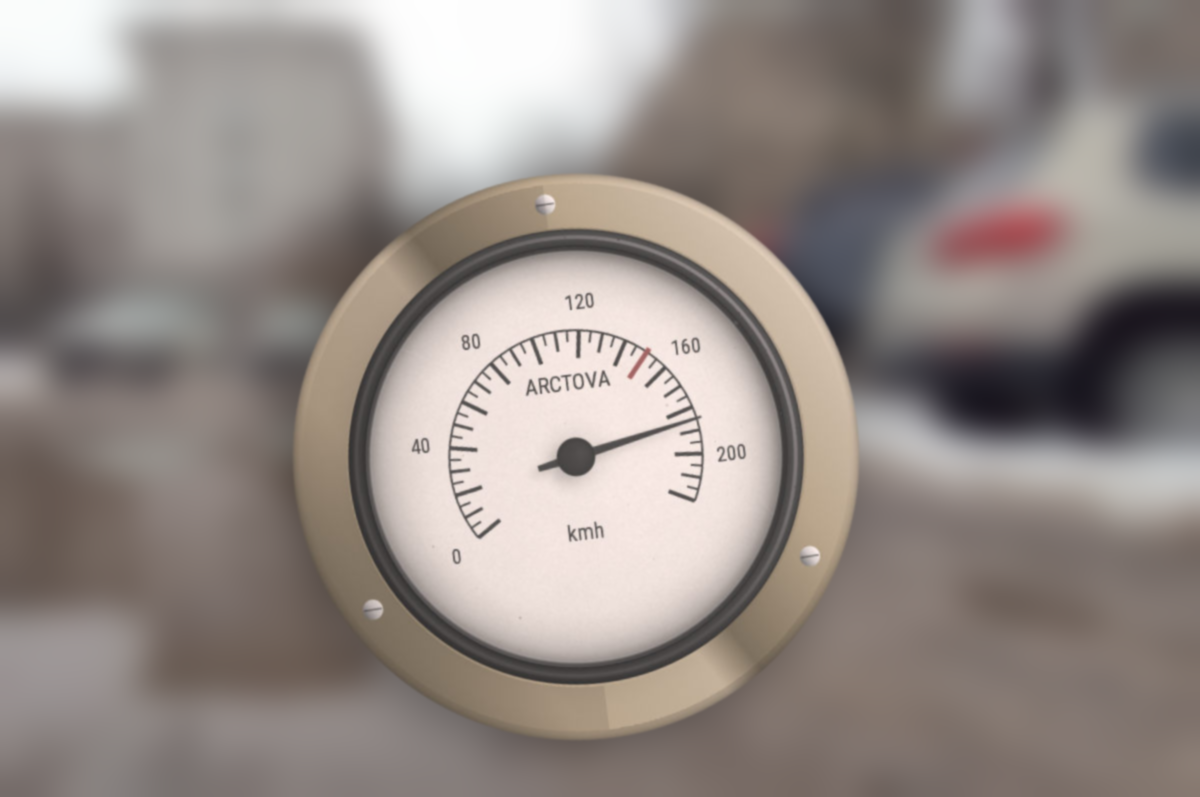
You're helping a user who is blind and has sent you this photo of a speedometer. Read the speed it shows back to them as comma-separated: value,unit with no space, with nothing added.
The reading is 185,km/h
